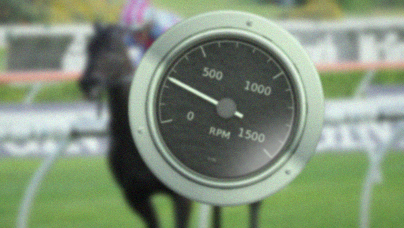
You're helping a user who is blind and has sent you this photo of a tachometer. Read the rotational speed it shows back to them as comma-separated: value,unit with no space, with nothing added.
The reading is 250,rpm
